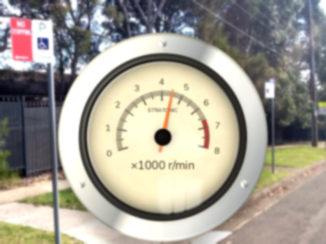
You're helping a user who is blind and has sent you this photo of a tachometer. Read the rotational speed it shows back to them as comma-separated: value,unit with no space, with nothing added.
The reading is 4500,rpm
